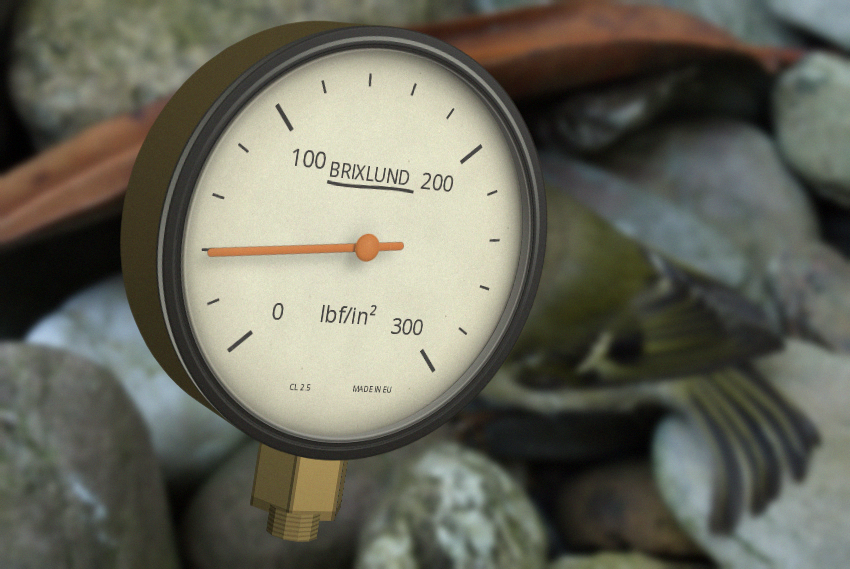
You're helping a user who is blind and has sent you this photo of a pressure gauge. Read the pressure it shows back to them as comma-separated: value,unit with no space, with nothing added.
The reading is 40,psi
